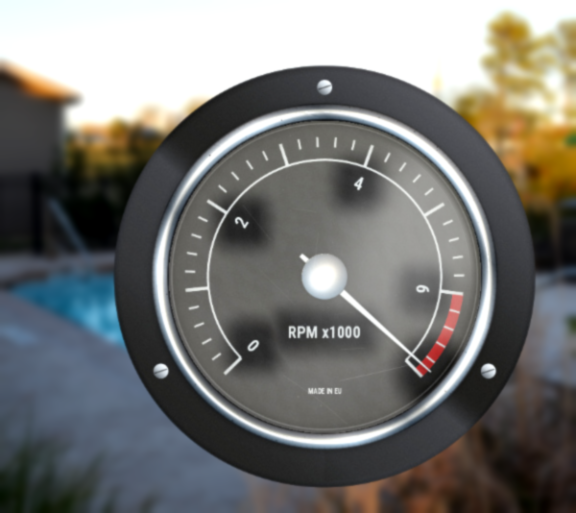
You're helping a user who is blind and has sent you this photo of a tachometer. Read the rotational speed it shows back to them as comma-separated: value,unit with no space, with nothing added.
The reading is 6900,rpm
